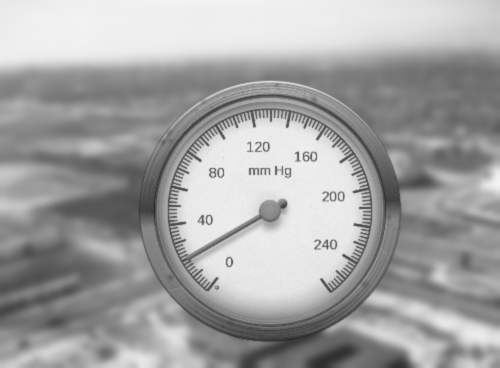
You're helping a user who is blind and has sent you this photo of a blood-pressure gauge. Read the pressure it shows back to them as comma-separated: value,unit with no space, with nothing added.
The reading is 20,mmHg
